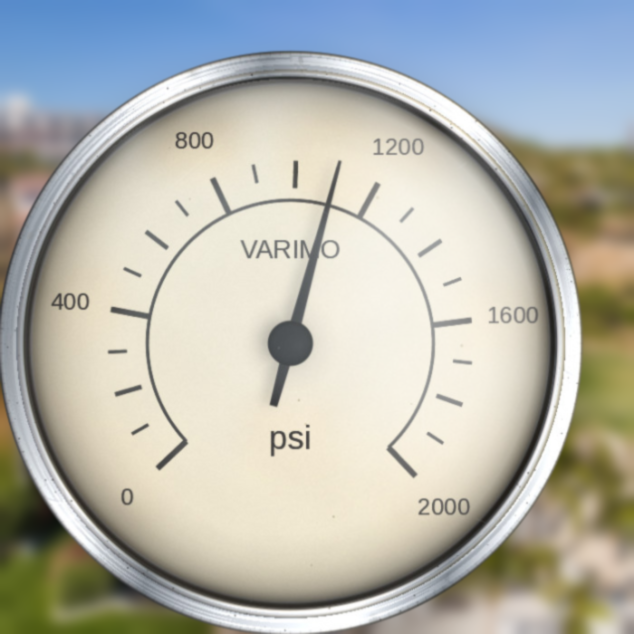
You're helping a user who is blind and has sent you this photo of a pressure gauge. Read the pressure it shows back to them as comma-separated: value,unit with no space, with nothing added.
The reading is 1100,psi
